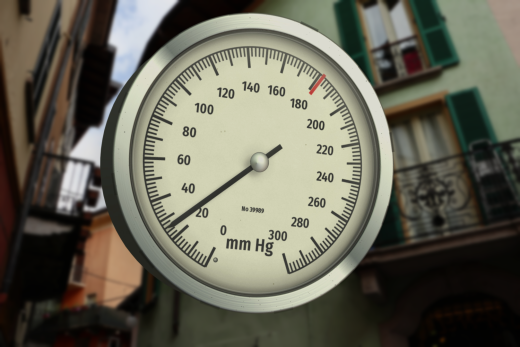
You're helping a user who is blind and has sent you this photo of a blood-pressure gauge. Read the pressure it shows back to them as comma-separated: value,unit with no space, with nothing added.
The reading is 26,mmHg
